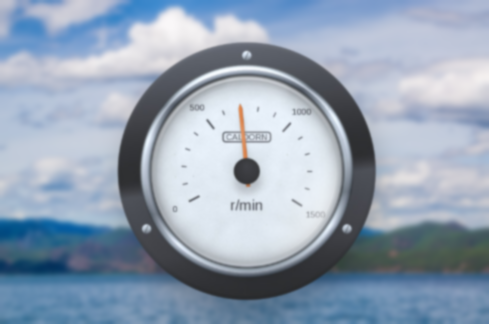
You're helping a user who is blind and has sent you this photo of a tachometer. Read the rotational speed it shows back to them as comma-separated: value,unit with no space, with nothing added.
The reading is 700,rpm
